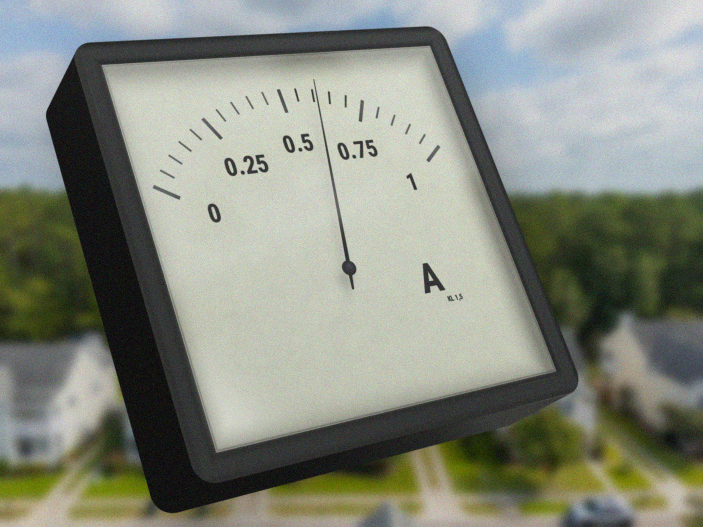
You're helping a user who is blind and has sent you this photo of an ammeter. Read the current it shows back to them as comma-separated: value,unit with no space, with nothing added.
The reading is 0.6,A
